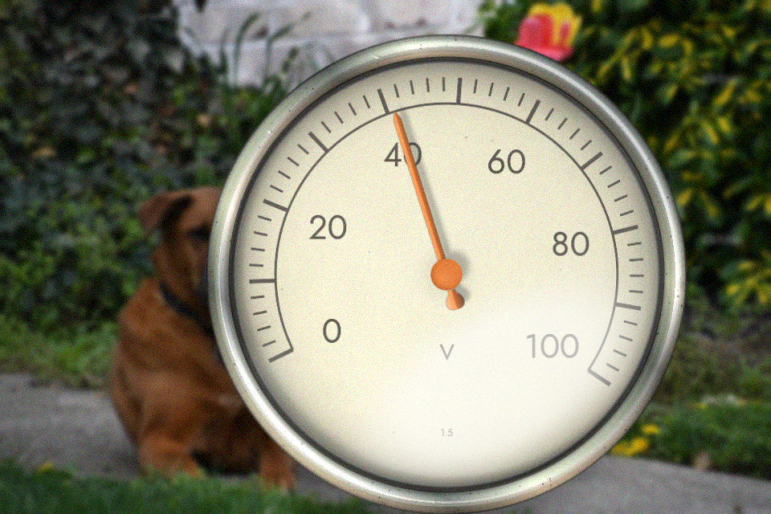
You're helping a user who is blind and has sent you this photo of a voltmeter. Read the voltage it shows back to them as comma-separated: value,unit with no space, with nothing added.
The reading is 41,V
